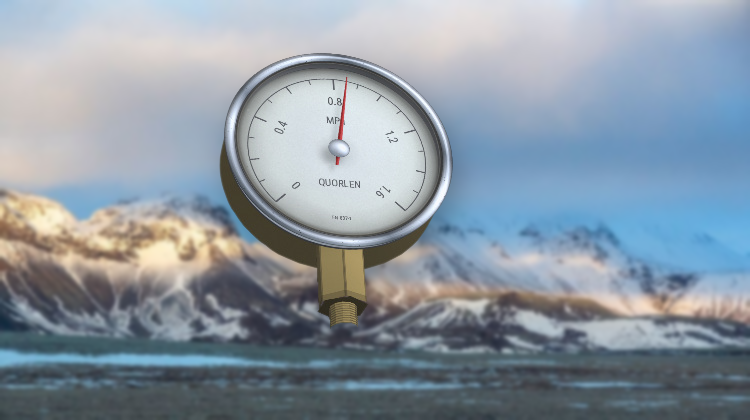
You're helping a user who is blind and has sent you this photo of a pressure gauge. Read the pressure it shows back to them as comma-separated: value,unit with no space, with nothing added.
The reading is 0.85,MPa
